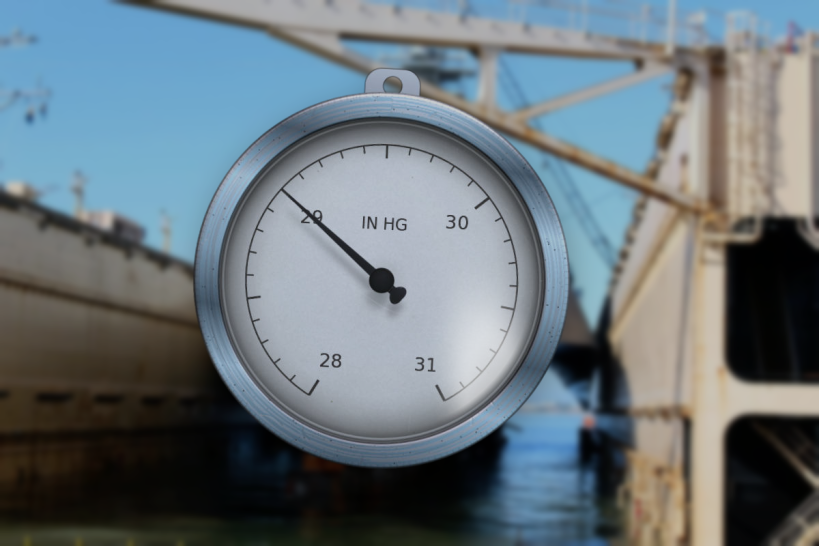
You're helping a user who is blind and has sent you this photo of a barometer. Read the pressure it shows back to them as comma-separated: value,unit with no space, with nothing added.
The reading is 29,inHg
